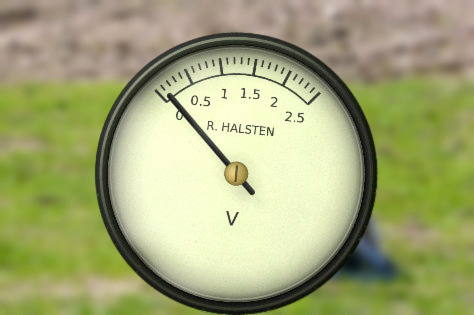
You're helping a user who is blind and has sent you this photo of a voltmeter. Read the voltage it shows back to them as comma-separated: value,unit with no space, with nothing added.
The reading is 0.1,V
